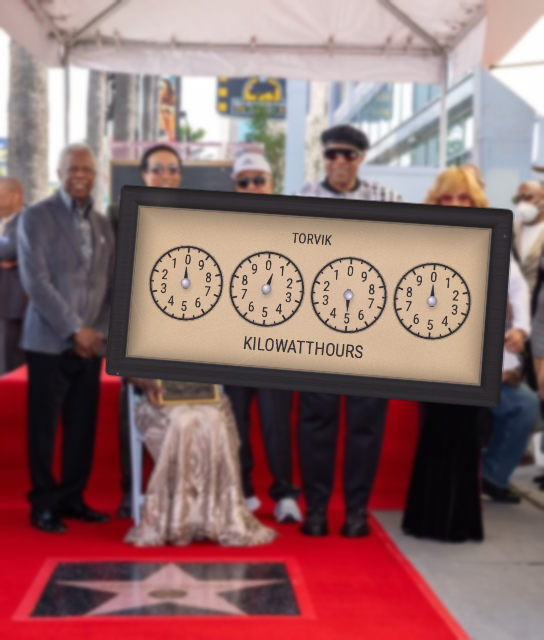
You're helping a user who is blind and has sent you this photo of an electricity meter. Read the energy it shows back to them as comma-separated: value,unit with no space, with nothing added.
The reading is 50,kWh
